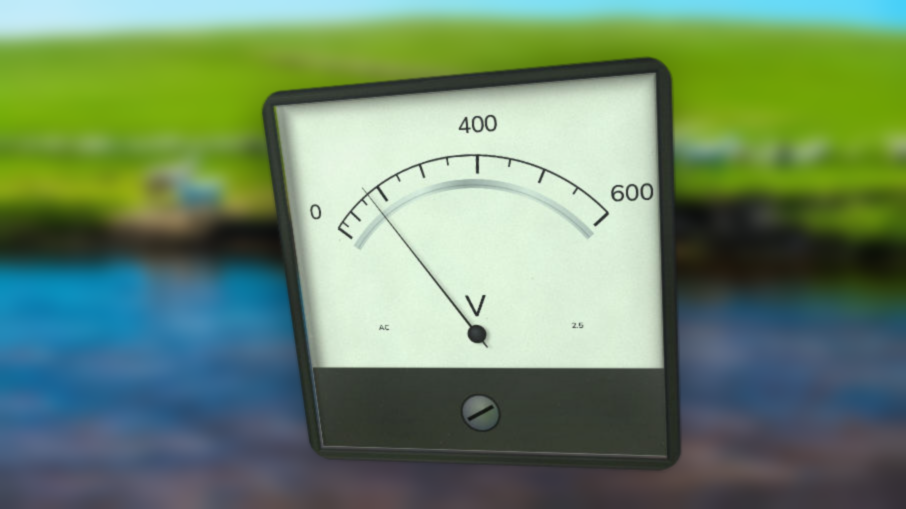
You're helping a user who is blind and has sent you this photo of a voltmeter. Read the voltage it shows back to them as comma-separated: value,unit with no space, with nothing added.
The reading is 175,V
